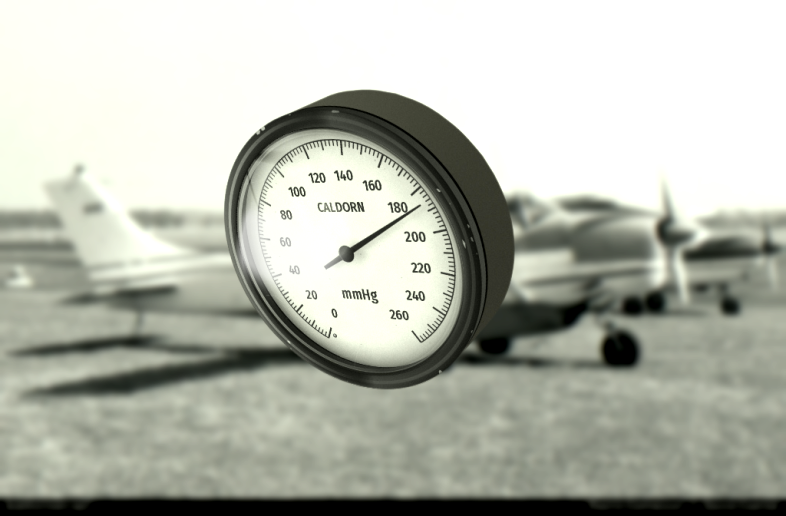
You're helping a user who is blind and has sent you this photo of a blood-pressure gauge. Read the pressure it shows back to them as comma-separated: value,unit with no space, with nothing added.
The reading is 186,mmHg
